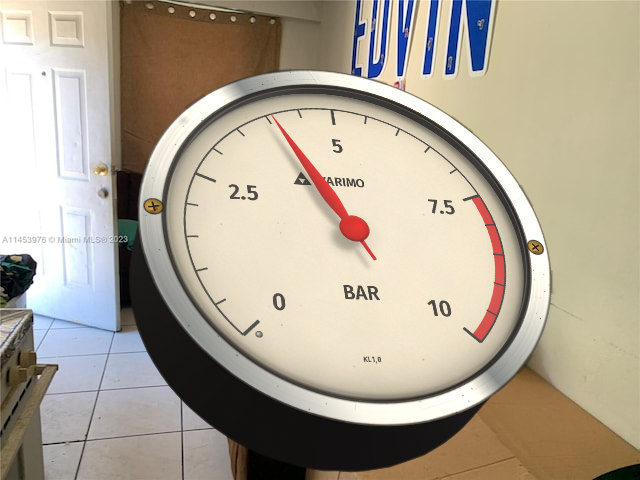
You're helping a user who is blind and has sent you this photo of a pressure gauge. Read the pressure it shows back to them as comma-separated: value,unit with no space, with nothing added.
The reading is 4,bar
